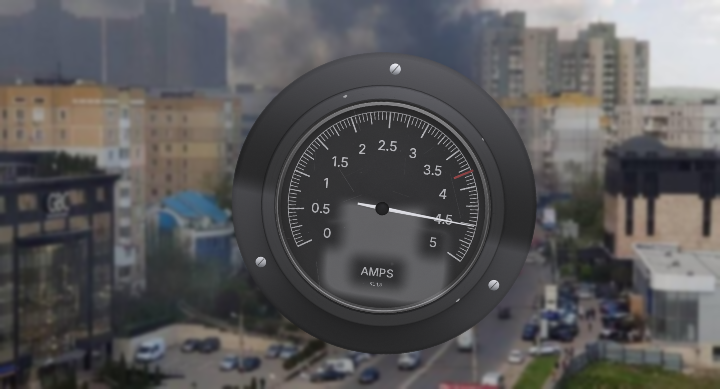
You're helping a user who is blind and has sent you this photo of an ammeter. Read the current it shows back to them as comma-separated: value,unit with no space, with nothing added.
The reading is 4.5,A
